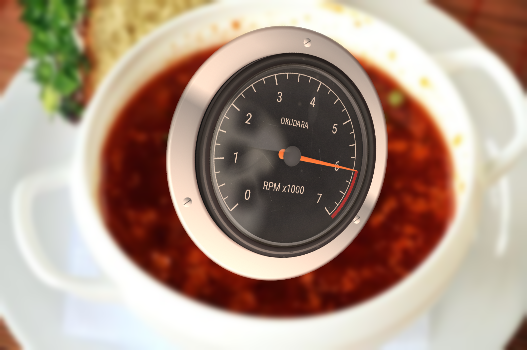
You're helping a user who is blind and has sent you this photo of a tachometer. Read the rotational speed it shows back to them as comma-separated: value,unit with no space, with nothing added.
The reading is 6000,rpm
